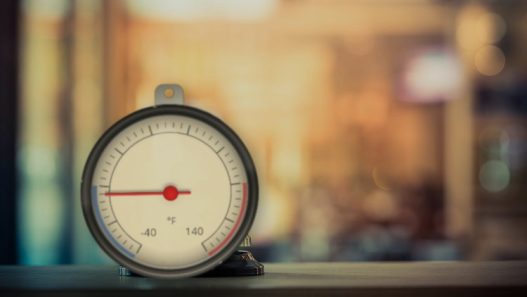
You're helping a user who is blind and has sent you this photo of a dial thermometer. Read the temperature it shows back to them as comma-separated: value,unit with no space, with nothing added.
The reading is -4,°F
